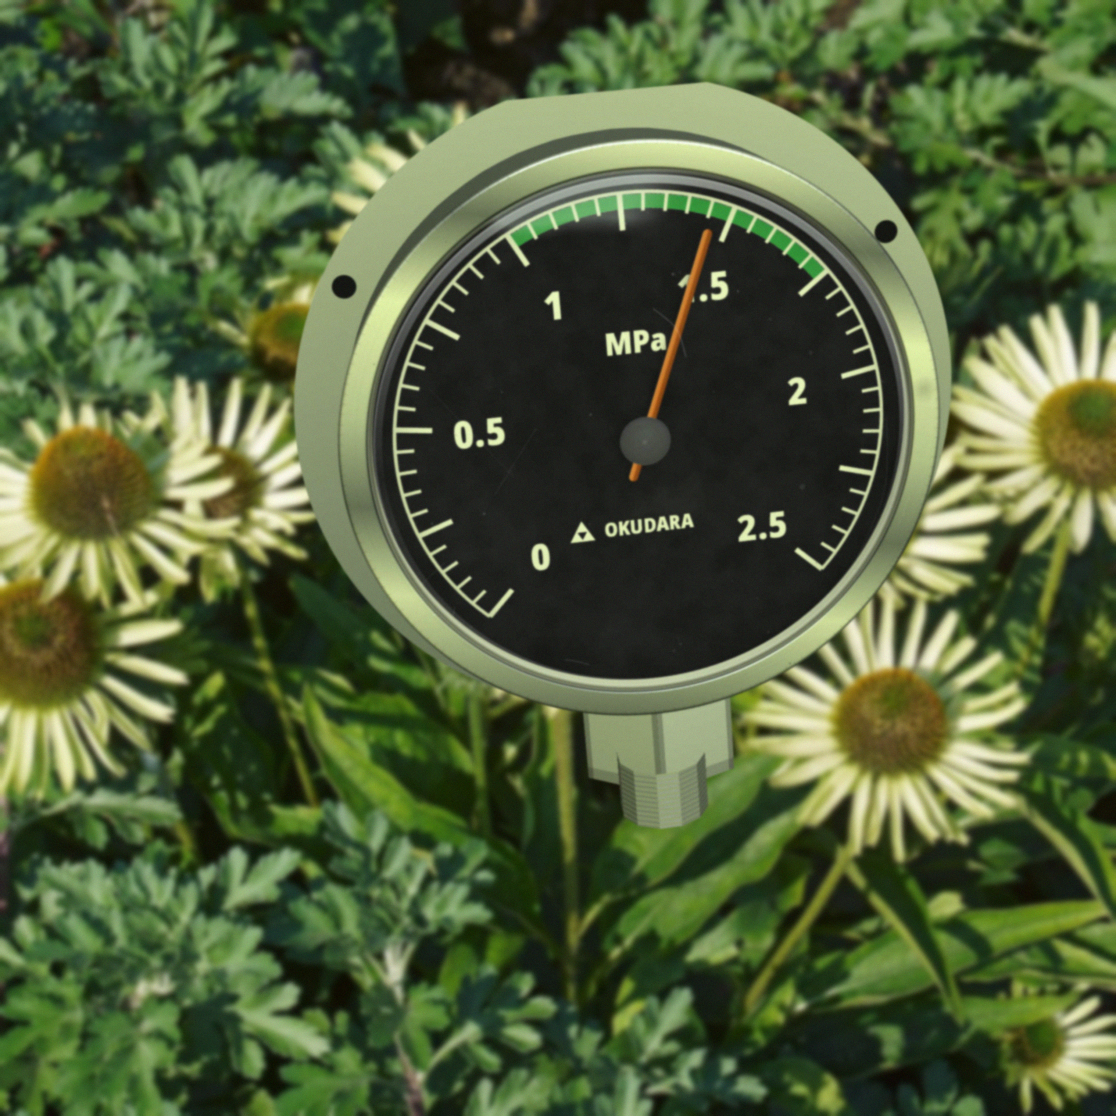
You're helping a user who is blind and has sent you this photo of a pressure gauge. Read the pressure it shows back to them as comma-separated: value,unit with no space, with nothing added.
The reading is 1.45,MPa
